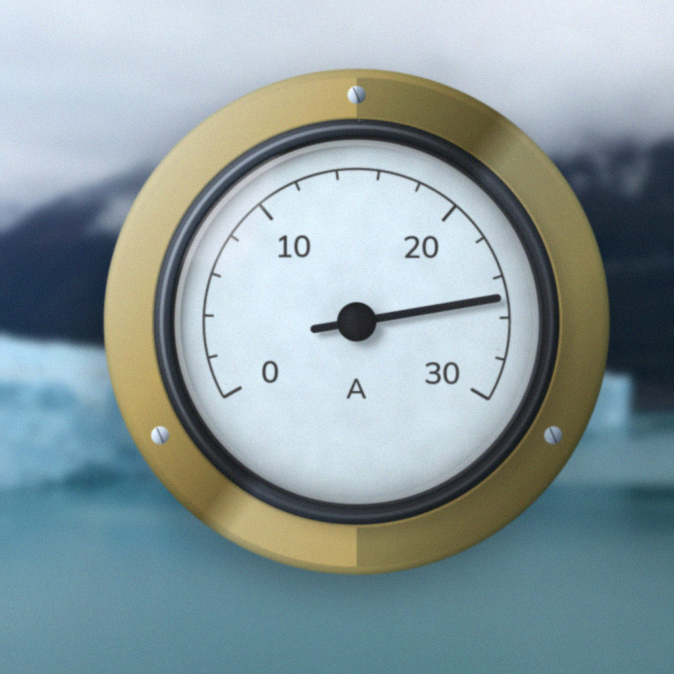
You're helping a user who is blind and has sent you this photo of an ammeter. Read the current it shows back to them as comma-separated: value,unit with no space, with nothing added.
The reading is 25,A
